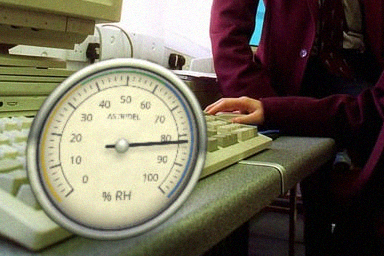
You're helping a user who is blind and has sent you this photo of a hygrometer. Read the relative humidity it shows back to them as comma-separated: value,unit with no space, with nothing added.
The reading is 82,%
